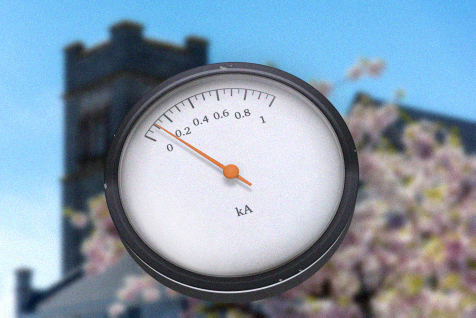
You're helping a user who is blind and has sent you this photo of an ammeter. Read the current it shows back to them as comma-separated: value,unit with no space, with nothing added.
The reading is 0.1,kA
